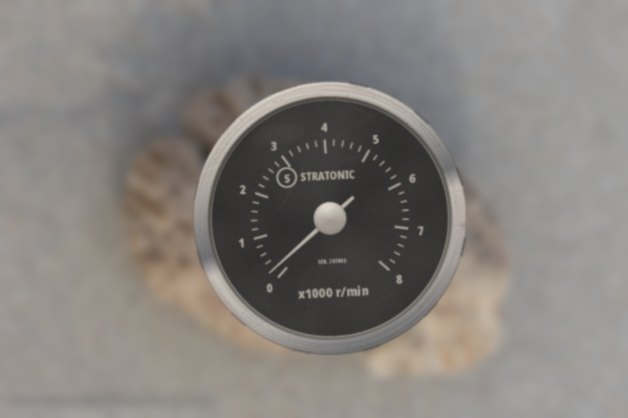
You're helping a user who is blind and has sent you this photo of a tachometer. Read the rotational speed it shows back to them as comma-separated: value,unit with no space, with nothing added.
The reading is 200,rpm
